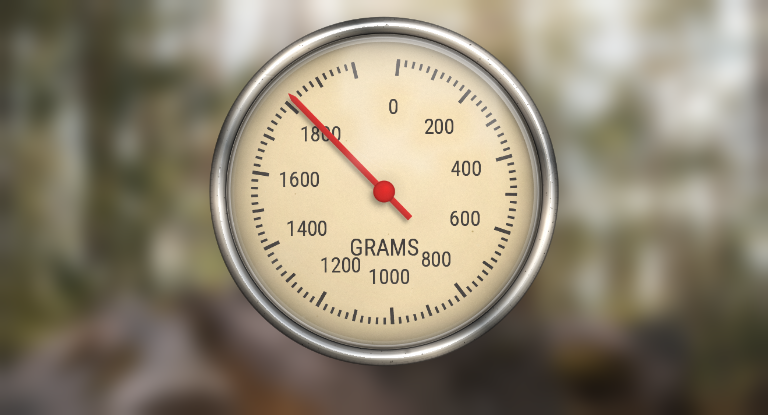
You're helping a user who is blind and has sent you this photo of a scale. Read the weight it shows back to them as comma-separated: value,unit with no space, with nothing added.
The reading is 1820,g
